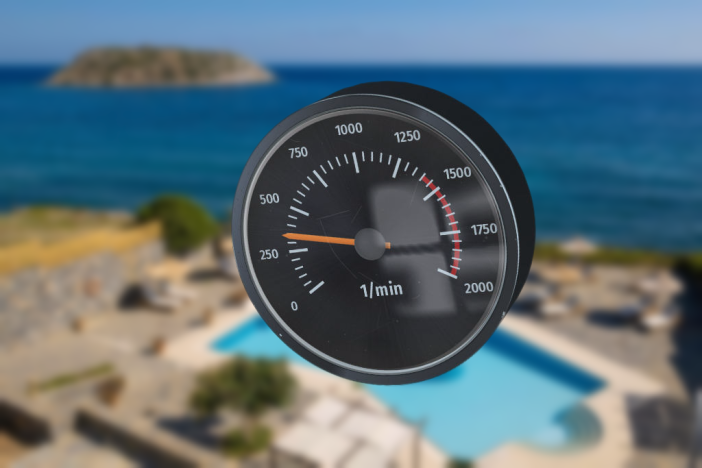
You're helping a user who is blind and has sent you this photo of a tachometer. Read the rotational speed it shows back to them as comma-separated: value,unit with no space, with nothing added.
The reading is 350,rpm
